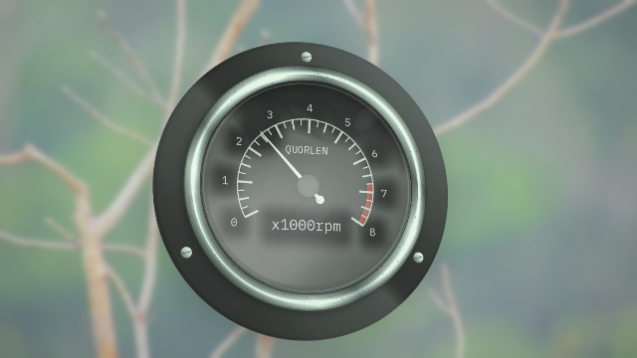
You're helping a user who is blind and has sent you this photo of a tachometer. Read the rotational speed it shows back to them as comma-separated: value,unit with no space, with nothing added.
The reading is 2500,rpm
